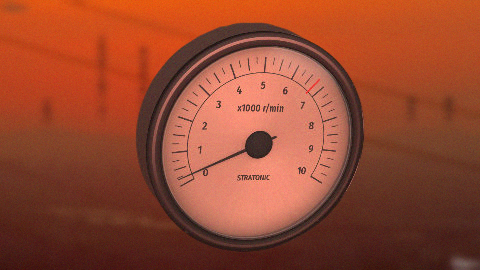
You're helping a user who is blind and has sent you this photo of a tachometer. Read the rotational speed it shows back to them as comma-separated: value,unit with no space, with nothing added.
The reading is 250,rpm
